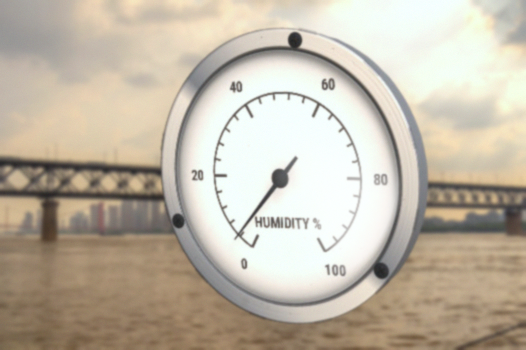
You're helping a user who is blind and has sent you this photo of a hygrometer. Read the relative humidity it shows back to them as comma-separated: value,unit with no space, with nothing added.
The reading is 4,%
